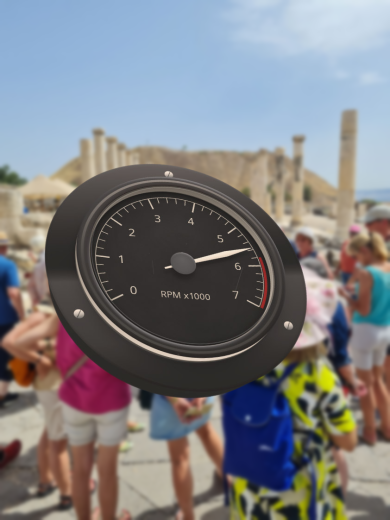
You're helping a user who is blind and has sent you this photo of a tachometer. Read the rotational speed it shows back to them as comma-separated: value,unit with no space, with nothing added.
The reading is 5600,rpm
